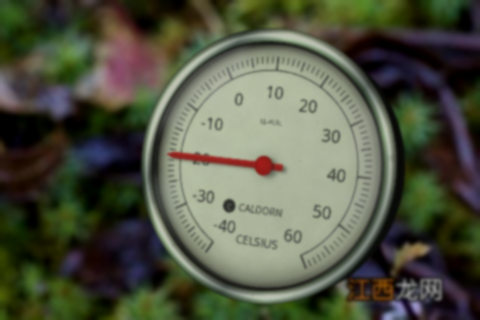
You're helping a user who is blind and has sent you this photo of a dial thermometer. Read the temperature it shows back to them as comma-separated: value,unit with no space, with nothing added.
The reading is -20,°C
